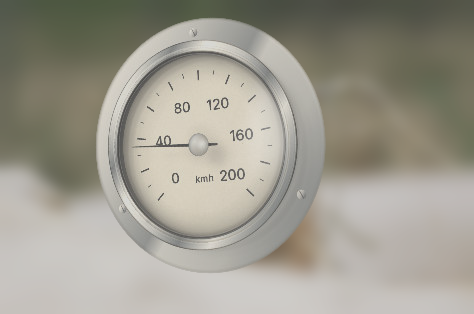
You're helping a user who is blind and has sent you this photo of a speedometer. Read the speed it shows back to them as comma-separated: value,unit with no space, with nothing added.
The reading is 35,km/h
